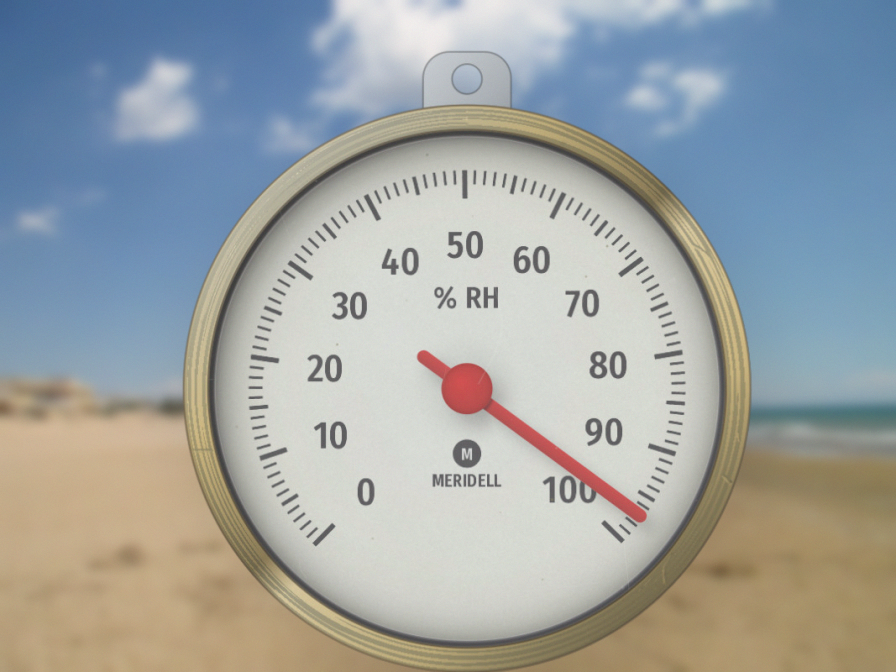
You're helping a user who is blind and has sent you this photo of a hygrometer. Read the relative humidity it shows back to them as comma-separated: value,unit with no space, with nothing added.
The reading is 97,%
